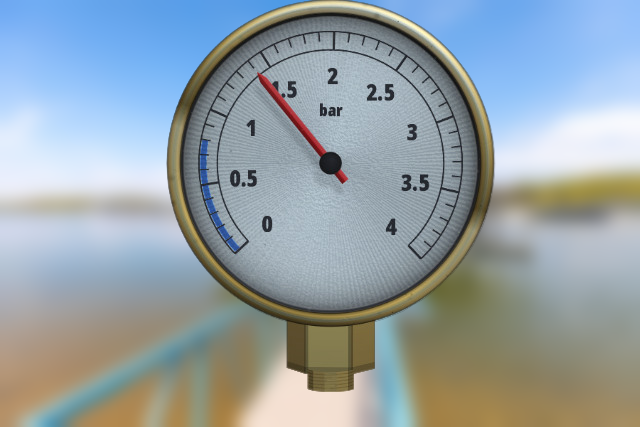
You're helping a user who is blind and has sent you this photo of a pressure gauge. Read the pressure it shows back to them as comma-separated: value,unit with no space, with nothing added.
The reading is 1.4,bar
